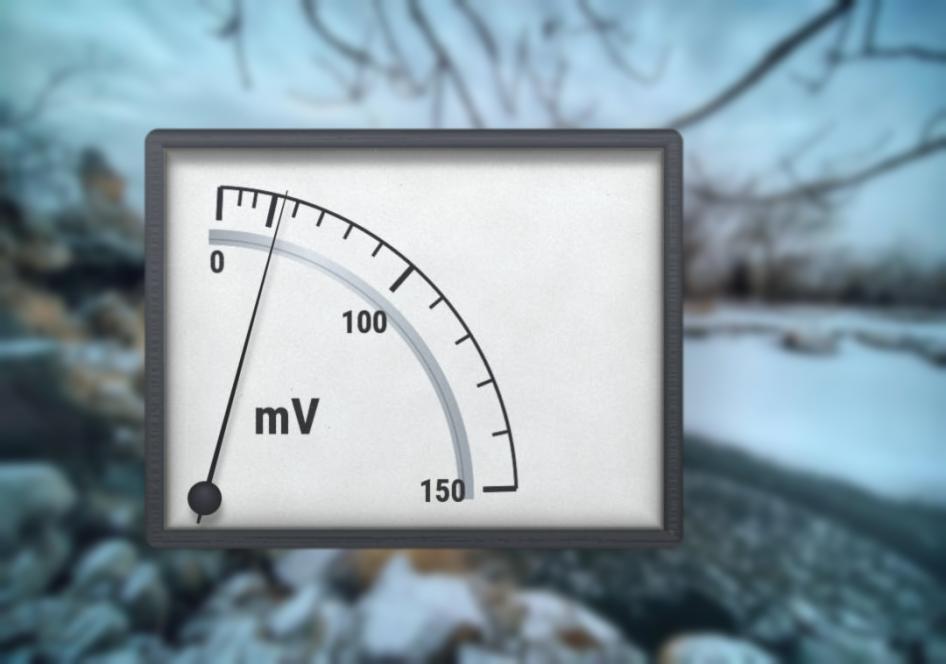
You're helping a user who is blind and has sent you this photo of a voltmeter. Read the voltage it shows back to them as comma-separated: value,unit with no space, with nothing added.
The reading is 55,mV
